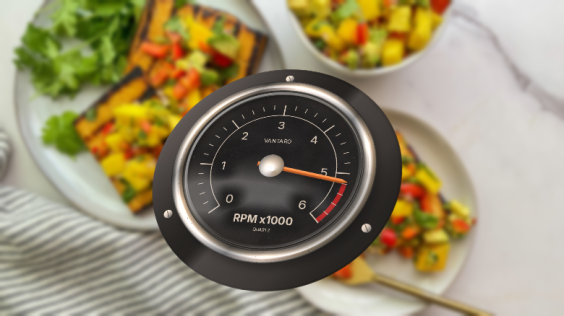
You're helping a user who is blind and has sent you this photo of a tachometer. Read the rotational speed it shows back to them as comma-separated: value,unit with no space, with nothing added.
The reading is 5200,rpm
